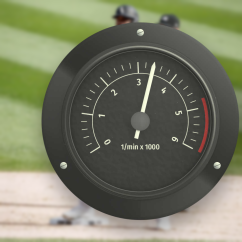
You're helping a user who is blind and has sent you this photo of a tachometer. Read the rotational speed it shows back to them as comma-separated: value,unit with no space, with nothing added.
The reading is 3400,rpm
